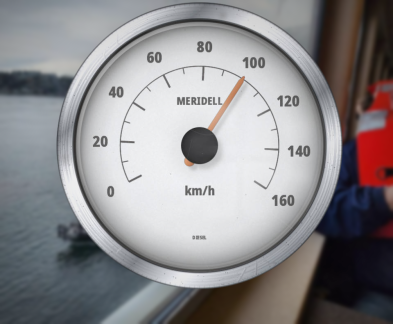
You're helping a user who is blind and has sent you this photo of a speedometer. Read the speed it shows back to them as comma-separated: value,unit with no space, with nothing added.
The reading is 100,km/h
